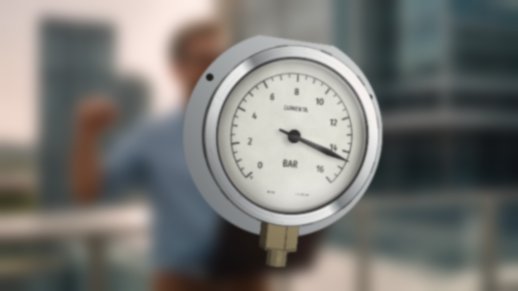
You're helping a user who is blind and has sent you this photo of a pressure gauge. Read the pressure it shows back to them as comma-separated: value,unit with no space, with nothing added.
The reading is 14.5,bar
